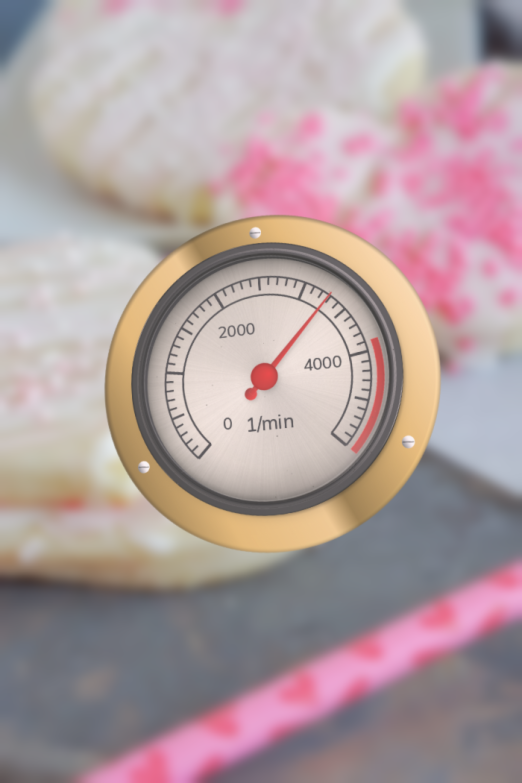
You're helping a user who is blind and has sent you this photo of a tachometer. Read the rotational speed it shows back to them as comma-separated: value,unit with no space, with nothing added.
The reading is 3300,rpm
